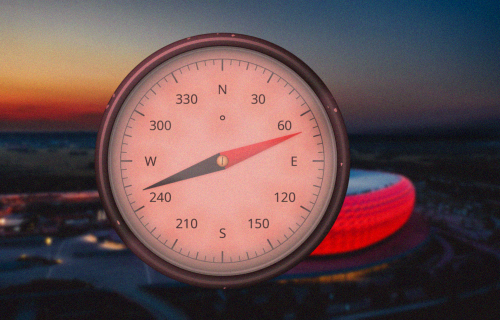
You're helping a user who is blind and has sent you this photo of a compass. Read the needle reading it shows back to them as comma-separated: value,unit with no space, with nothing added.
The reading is 70,°
